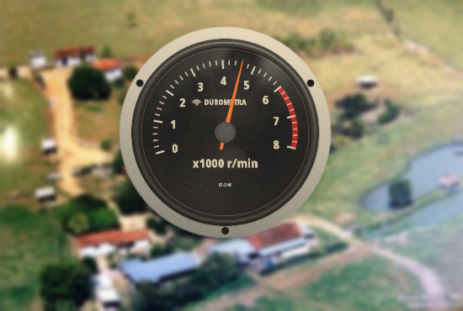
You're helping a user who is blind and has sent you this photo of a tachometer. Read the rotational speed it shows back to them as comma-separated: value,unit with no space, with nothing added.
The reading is 4600,rpm
